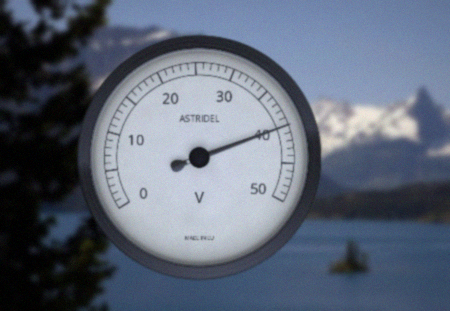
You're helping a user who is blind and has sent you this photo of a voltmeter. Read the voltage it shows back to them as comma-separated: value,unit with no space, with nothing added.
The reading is 40,V
